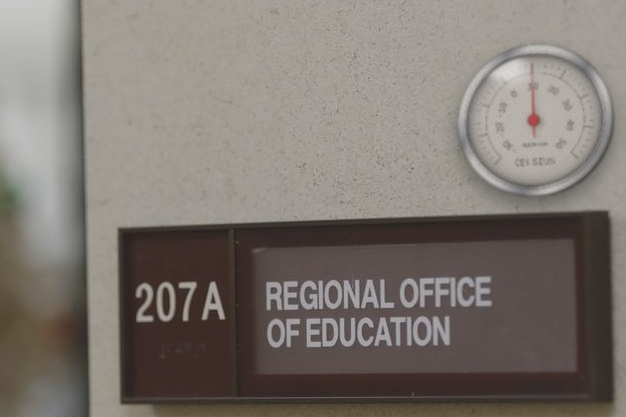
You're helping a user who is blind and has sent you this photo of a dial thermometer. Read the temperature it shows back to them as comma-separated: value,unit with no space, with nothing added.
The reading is 10,°C
